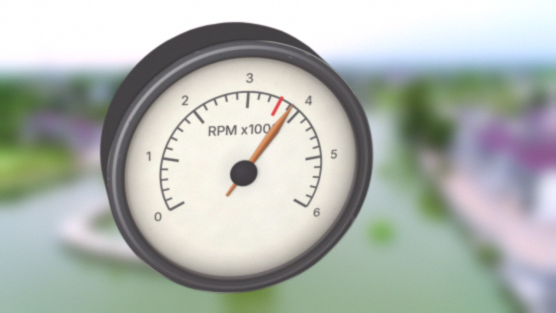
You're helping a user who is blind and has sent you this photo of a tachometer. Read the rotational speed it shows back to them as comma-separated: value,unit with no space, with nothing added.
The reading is 3800,rpm
